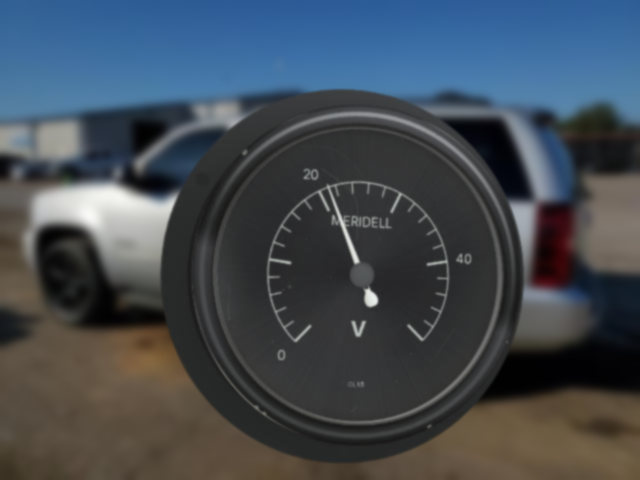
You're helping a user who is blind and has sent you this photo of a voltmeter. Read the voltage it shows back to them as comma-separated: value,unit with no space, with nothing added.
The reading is 21,V
